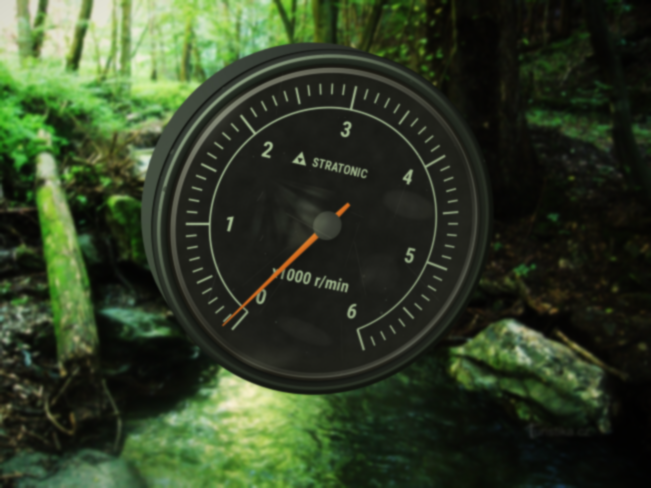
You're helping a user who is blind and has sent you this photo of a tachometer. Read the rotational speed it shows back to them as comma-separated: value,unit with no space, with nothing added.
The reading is 100,rpm
